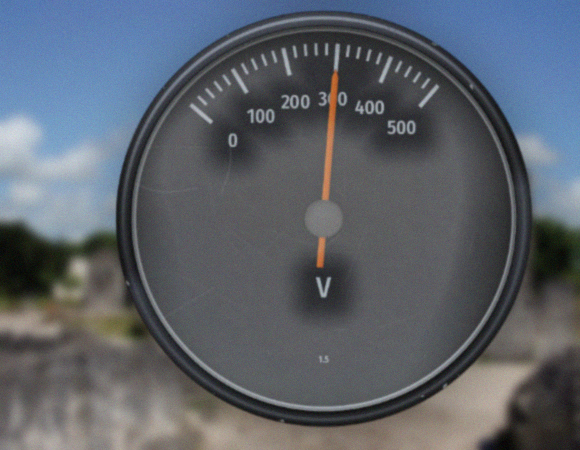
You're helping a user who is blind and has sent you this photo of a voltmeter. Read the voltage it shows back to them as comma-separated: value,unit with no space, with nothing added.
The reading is 300,V
